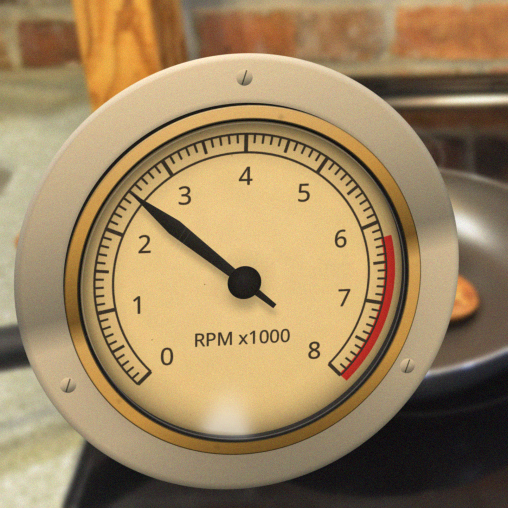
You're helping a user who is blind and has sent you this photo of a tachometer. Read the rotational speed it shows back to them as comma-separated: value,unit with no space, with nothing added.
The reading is 2500,rpm
